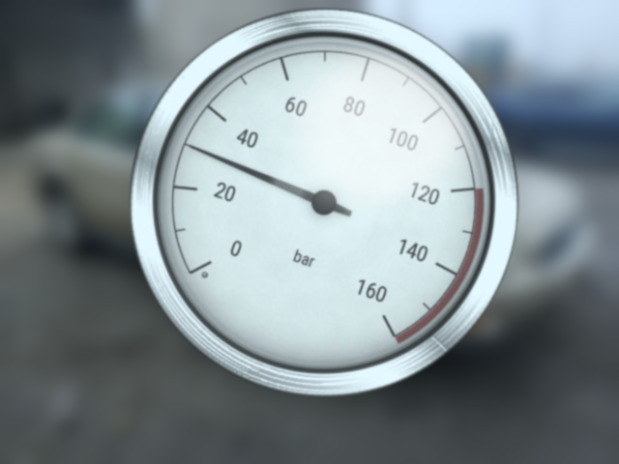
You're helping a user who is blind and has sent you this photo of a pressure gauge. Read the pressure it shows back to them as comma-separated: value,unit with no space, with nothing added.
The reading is 30,bar
